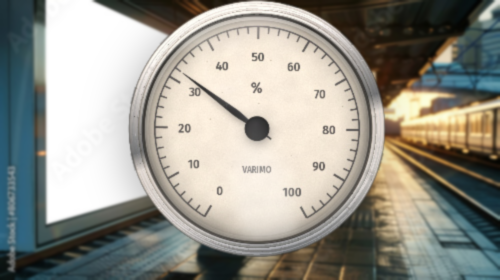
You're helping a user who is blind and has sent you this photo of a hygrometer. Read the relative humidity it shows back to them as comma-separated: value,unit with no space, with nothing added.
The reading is 32,%
